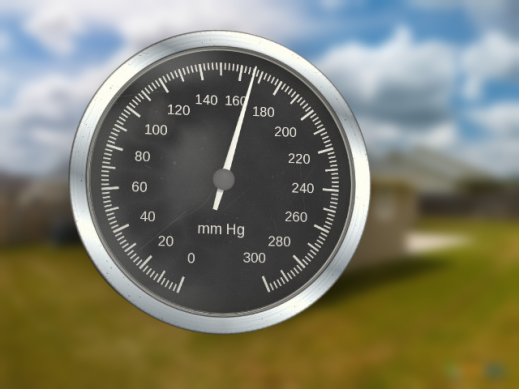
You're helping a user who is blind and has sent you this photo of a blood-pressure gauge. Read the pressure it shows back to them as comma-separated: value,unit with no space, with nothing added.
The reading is 166,mmHg
